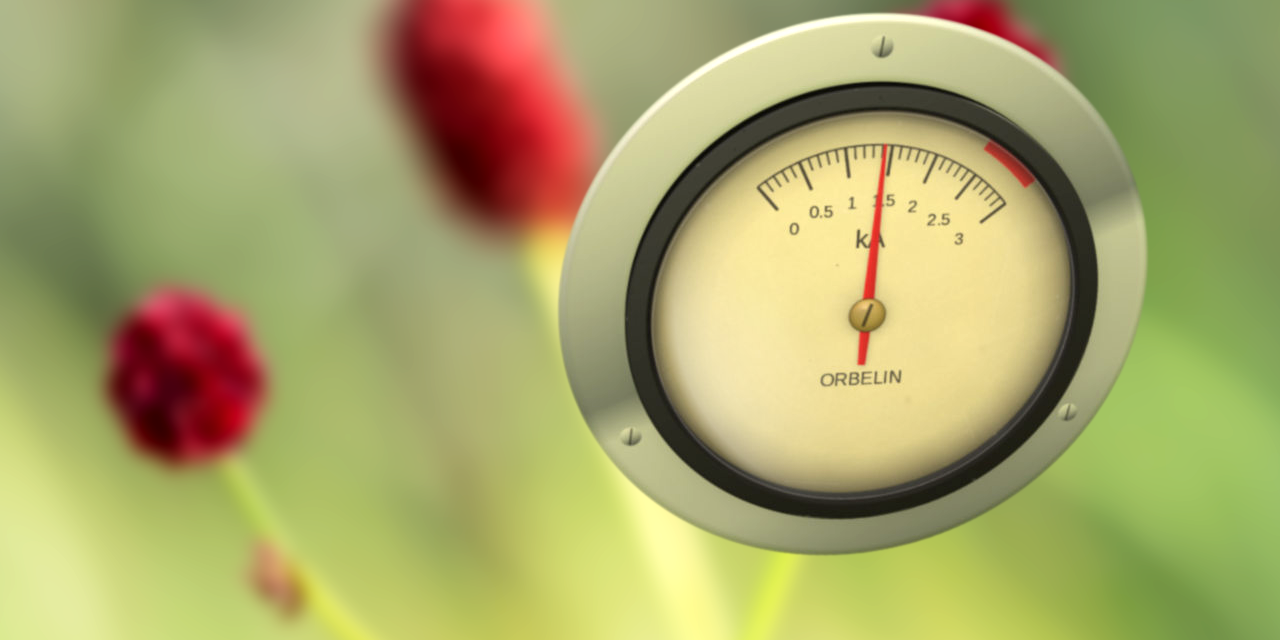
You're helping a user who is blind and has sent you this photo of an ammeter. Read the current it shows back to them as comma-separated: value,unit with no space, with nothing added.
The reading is 1.4,kA
